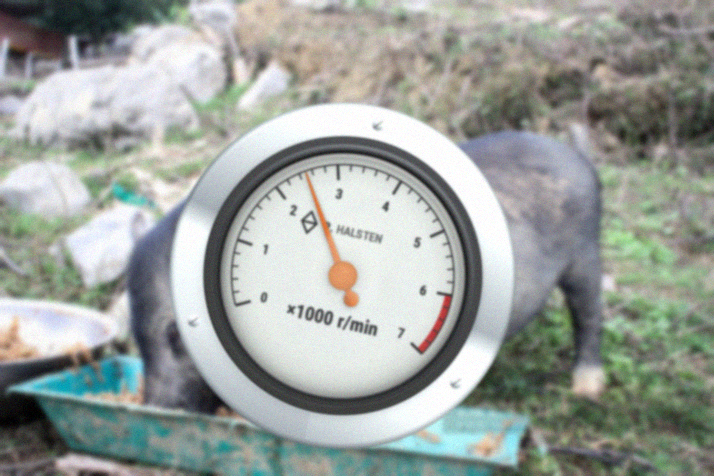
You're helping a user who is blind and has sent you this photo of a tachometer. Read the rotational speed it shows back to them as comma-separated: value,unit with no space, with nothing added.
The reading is 2500,rpm
